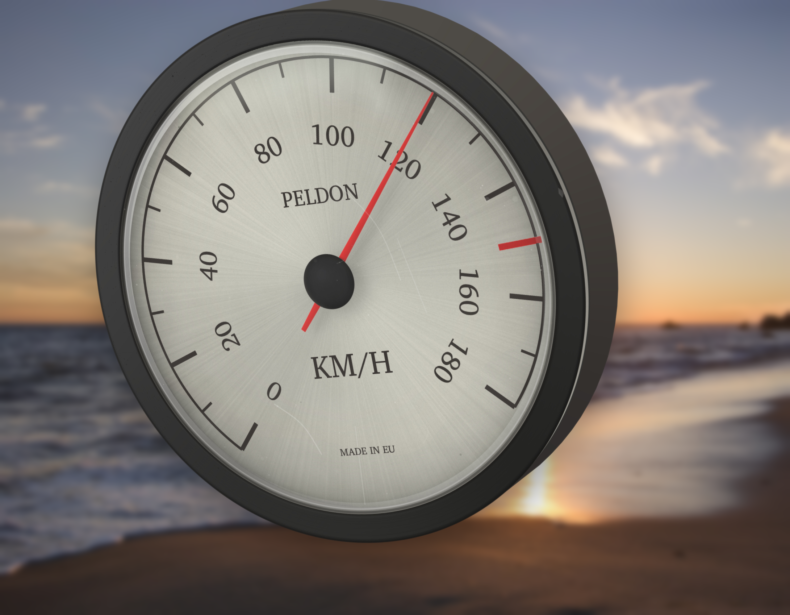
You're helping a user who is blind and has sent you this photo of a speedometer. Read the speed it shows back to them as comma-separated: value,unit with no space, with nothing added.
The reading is 120,km/h
